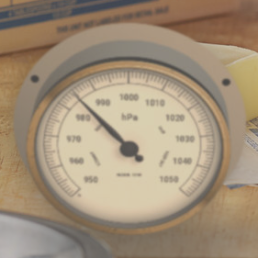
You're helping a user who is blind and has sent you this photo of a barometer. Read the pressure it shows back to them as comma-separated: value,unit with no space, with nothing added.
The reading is 985,hPa
